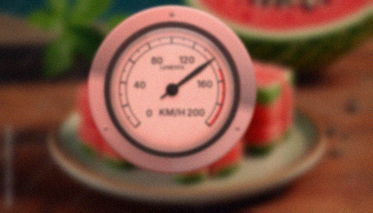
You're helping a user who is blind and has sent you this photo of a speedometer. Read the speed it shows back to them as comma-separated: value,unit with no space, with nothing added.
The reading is 140,km/h
